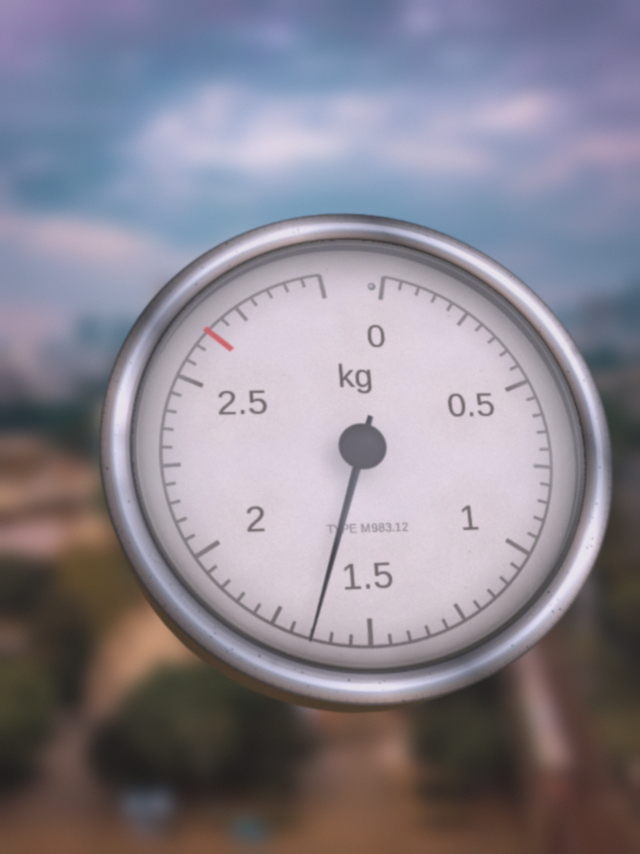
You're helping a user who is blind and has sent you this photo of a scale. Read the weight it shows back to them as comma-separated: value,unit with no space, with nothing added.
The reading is 1.65,kg
